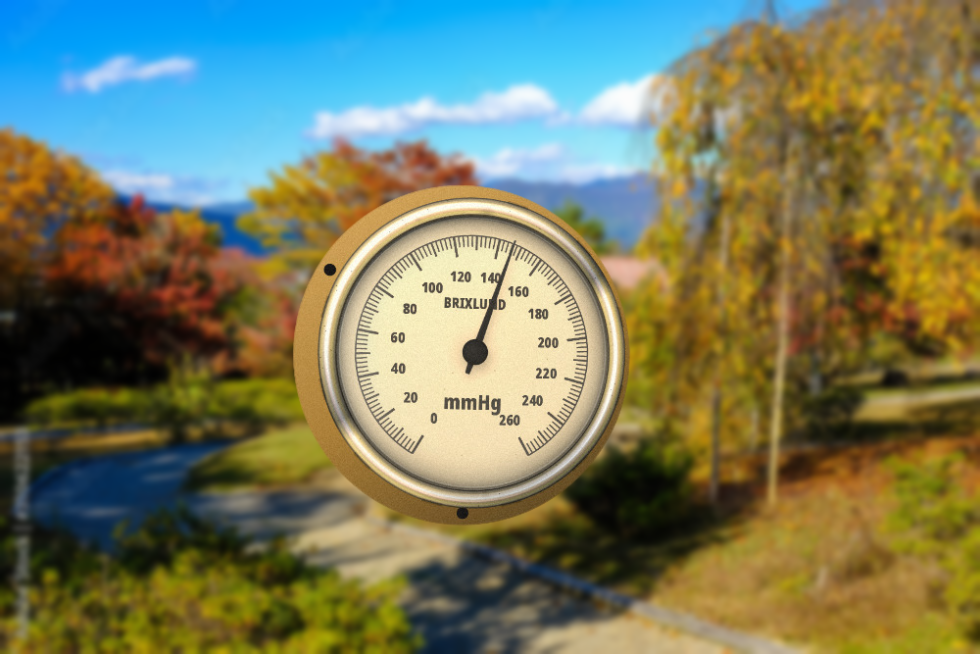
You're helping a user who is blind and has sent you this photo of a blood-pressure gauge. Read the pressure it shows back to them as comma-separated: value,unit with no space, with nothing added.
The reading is 146,mmHg
